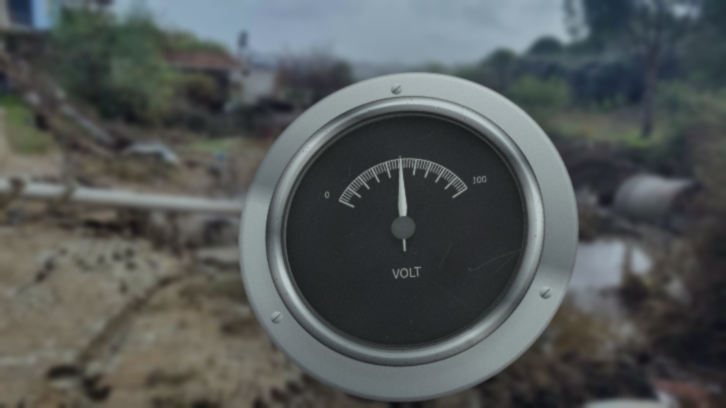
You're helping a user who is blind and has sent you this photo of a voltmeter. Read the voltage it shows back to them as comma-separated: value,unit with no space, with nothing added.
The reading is 50,V
